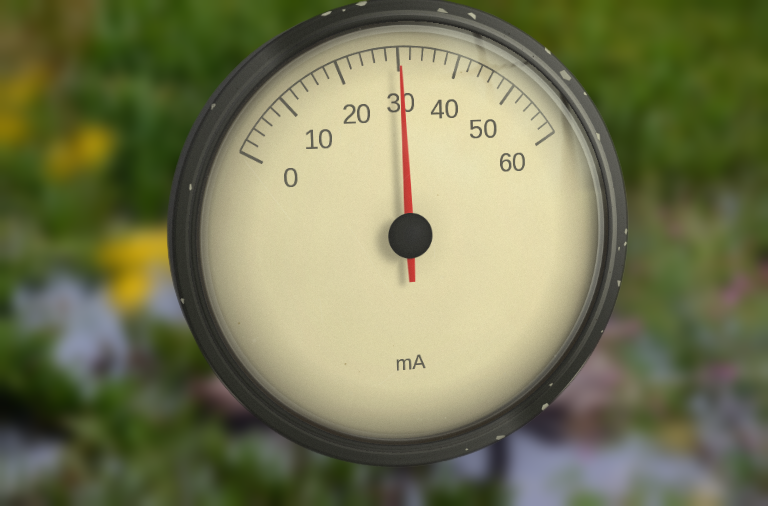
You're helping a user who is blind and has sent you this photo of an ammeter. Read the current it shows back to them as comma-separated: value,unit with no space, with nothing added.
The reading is 30,mA
